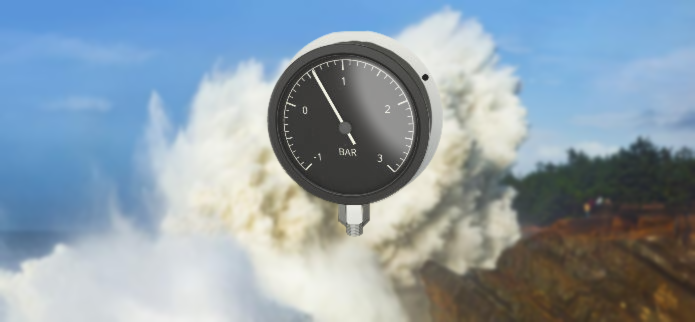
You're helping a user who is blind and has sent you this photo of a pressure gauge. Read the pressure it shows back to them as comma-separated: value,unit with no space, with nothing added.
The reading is 0.6,bar
